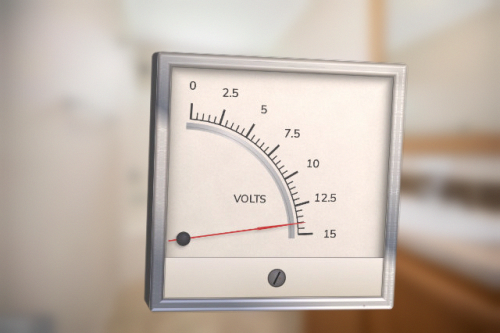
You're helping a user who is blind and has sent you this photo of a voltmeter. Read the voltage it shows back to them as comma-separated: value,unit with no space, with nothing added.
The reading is 14,V
